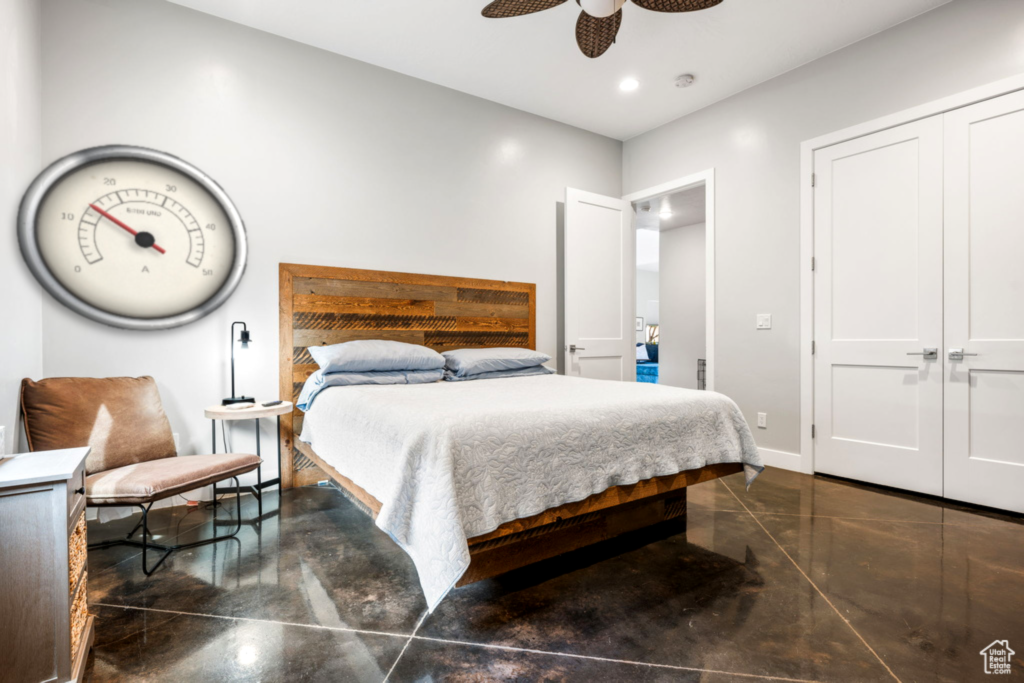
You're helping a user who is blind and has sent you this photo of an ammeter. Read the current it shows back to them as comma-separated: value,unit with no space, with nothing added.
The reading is 14,A
